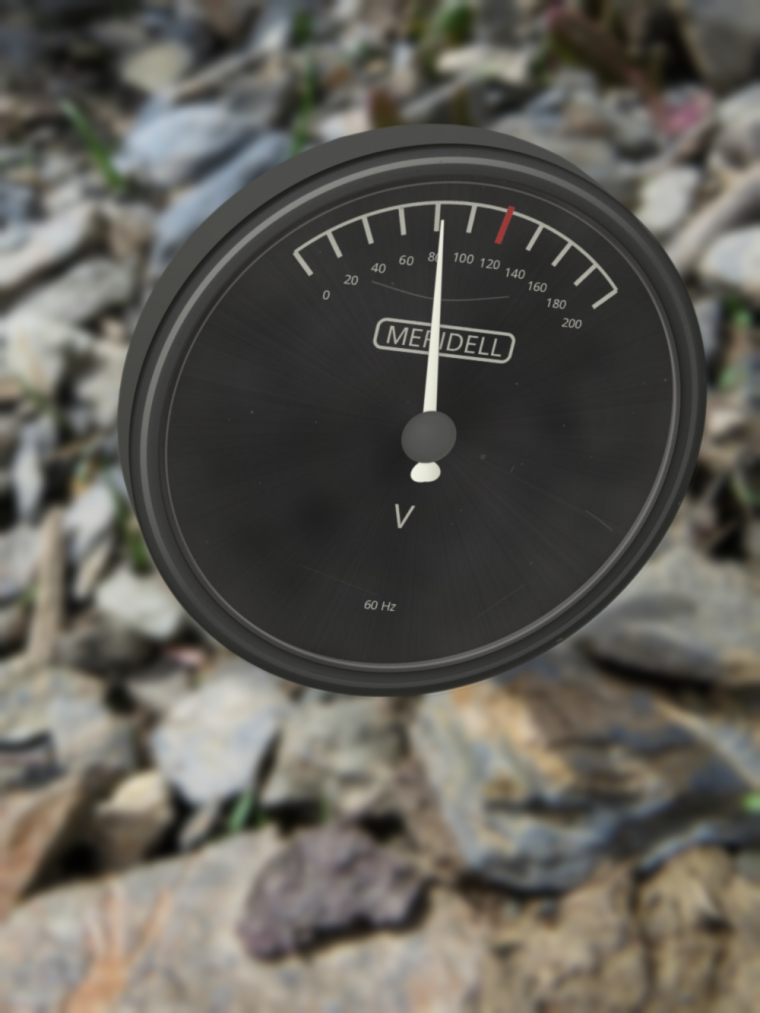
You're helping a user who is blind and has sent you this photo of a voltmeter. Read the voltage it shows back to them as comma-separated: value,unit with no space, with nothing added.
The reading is 80,V
